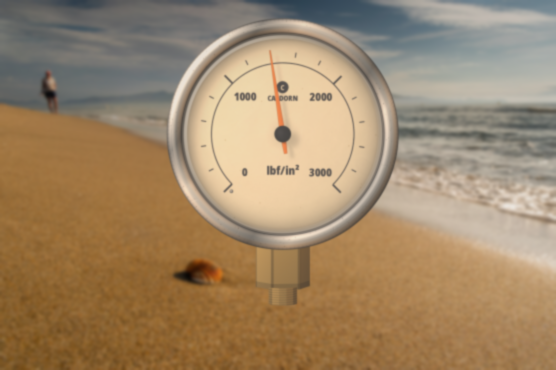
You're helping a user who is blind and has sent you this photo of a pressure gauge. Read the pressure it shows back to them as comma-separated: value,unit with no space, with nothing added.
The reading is 1400,psi
